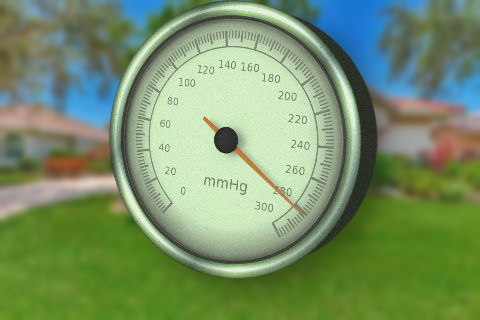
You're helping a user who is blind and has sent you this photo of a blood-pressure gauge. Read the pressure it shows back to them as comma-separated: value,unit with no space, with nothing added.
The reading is 280,mmHg
